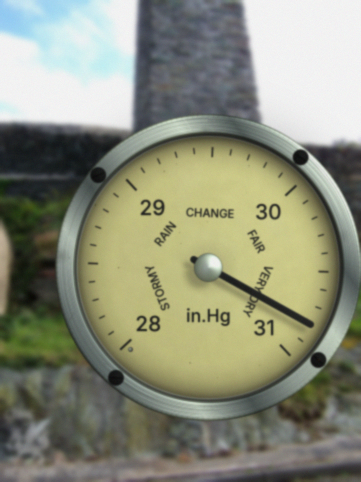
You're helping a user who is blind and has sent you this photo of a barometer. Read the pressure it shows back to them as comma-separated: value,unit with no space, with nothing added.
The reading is 30.8,inHg
